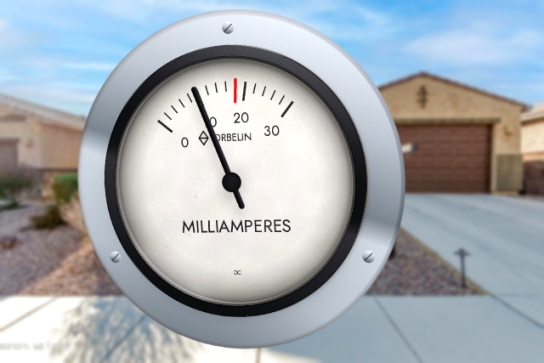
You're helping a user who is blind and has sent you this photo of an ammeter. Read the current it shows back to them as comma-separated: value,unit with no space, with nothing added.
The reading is 10,mA
